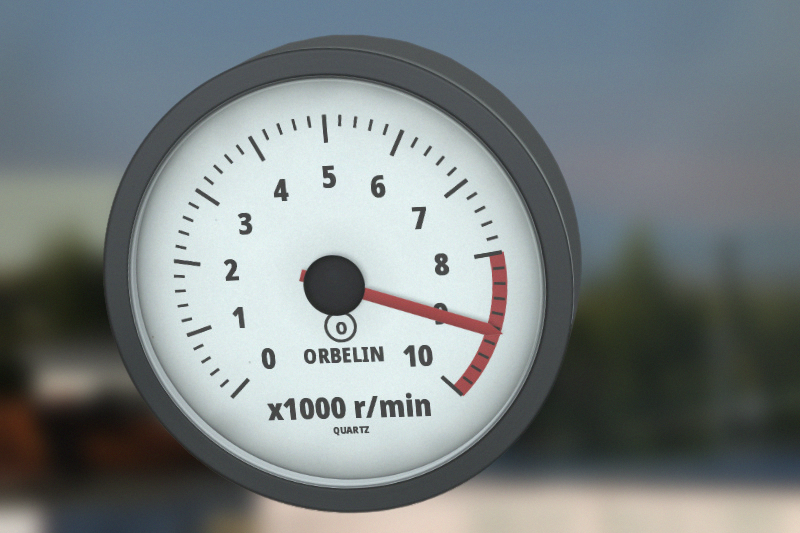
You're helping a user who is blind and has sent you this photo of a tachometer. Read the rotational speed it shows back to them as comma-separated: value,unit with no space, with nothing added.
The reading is 9000,rpm
